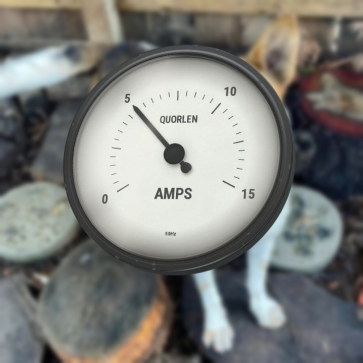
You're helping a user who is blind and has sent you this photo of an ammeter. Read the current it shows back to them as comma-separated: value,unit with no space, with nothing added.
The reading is 5,A
